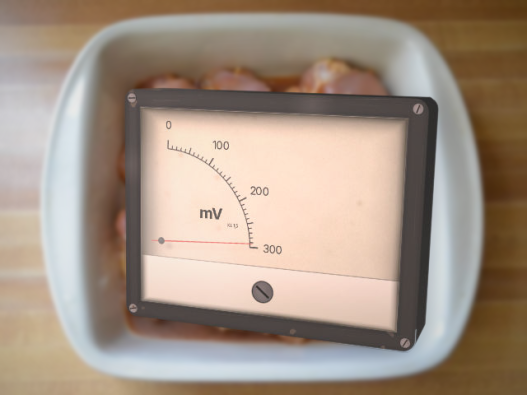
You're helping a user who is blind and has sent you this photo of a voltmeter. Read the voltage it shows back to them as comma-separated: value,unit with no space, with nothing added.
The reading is 290,mV
